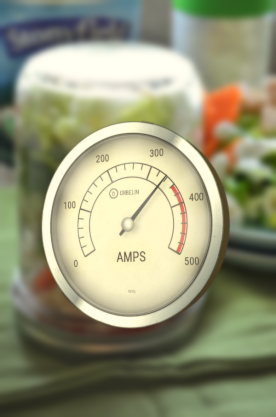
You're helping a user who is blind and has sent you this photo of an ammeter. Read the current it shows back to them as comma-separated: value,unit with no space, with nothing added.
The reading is 340,A
